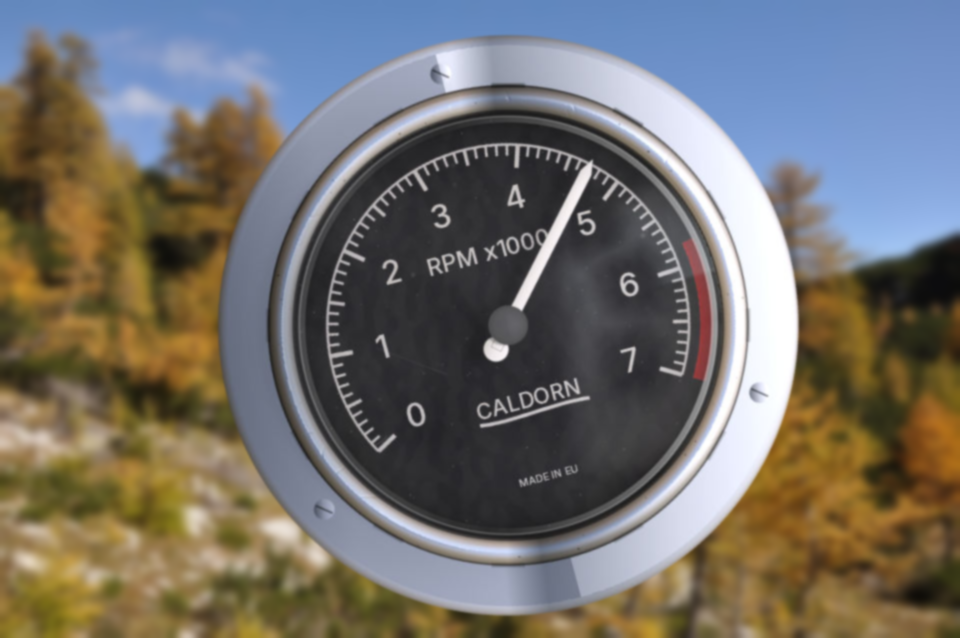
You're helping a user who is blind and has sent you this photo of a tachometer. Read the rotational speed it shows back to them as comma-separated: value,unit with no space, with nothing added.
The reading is 4700,rpm
